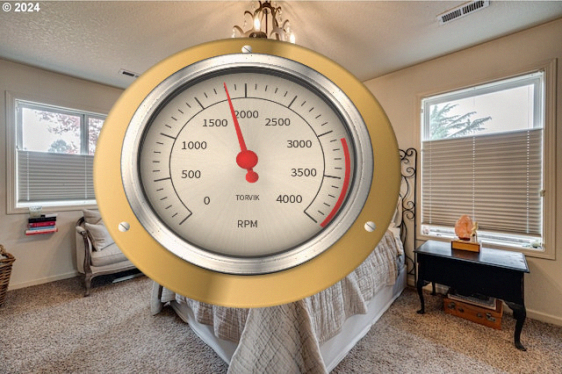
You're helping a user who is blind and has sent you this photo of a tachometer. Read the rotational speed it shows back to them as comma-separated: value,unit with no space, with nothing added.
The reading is 1800,rpm
